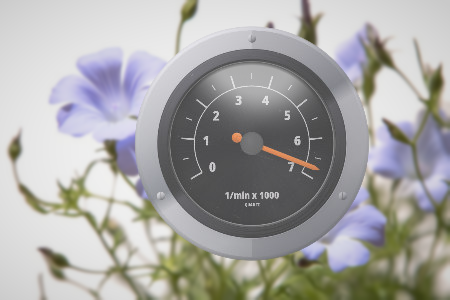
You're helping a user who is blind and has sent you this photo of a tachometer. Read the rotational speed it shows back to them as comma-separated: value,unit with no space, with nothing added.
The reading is 6750,rpm
